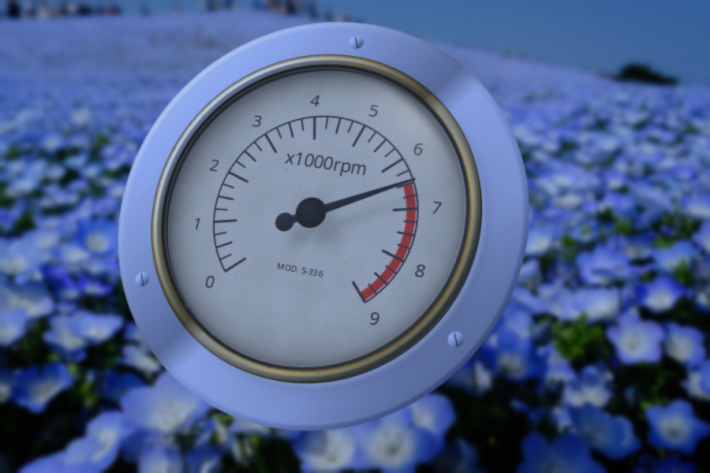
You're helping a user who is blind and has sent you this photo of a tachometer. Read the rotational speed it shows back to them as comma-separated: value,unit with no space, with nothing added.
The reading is 6500,rpm
